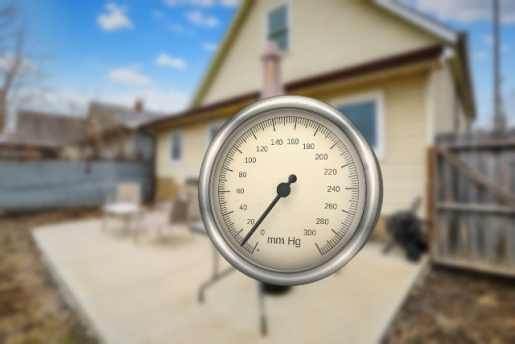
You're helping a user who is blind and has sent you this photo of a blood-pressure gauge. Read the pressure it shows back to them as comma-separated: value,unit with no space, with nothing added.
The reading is 10,mmHg
